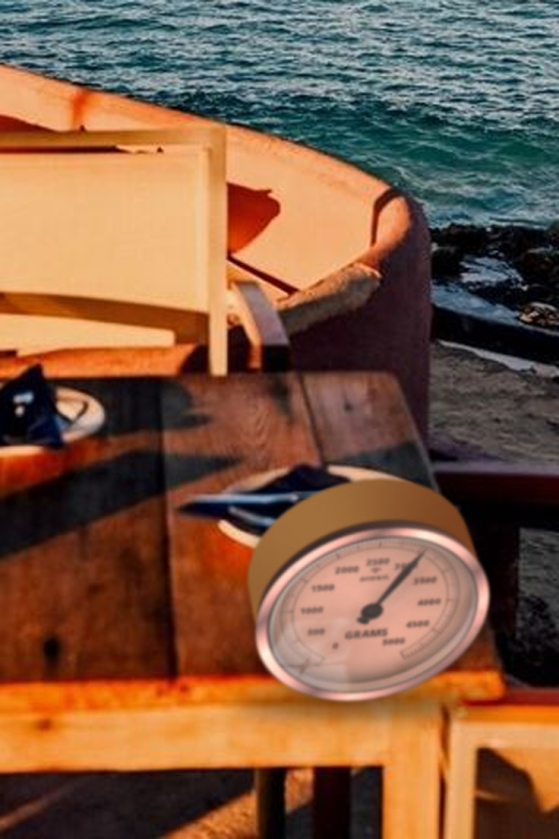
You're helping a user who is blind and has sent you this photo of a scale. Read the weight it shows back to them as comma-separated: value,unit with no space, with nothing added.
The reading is 3000,g
